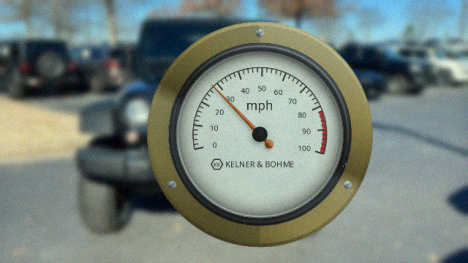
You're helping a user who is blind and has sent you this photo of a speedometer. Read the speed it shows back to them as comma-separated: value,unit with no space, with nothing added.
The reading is 28,mph
